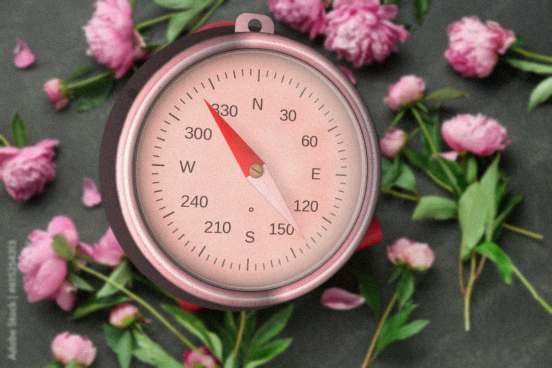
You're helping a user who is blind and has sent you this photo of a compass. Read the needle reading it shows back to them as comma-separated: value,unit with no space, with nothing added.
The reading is 320,°
